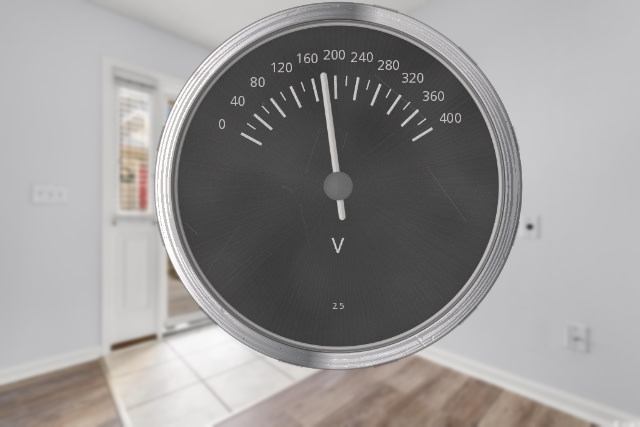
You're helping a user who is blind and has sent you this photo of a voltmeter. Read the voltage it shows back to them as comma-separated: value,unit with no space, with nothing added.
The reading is 180,V
